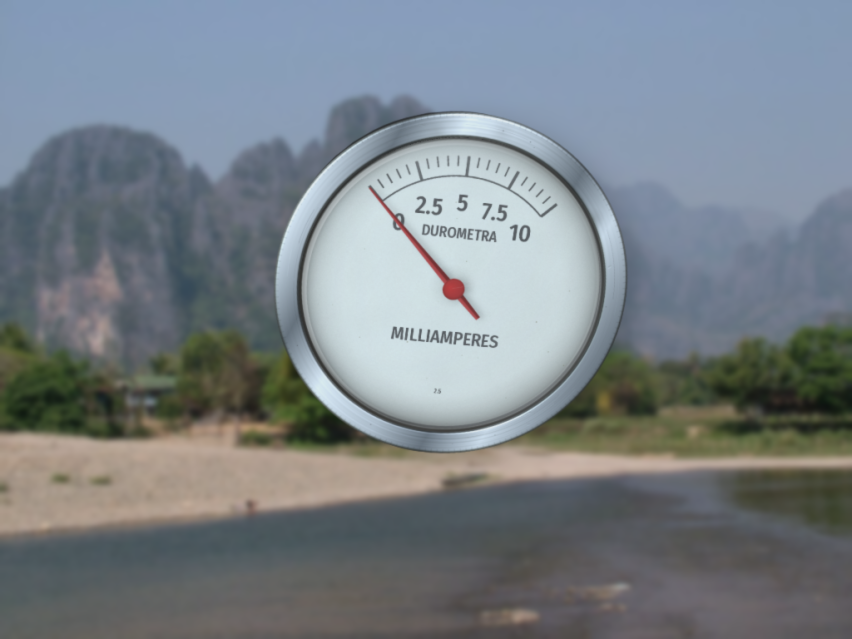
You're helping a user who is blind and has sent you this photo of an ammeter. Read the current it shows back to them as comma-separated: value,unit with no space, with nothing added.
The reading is 0,mA
